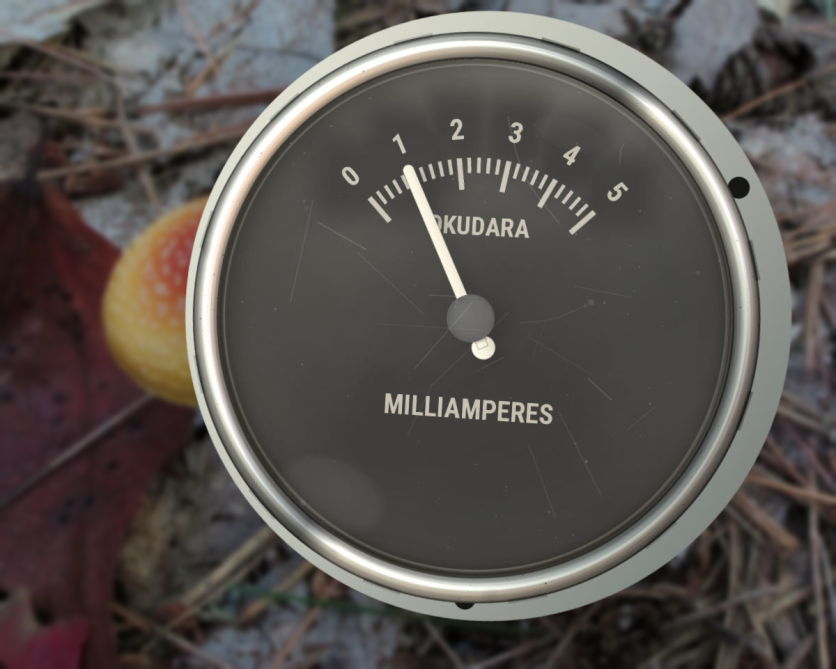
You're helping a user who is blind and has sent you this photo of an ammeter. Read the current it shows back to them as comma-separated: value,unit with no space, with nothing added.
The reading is 1,mA
